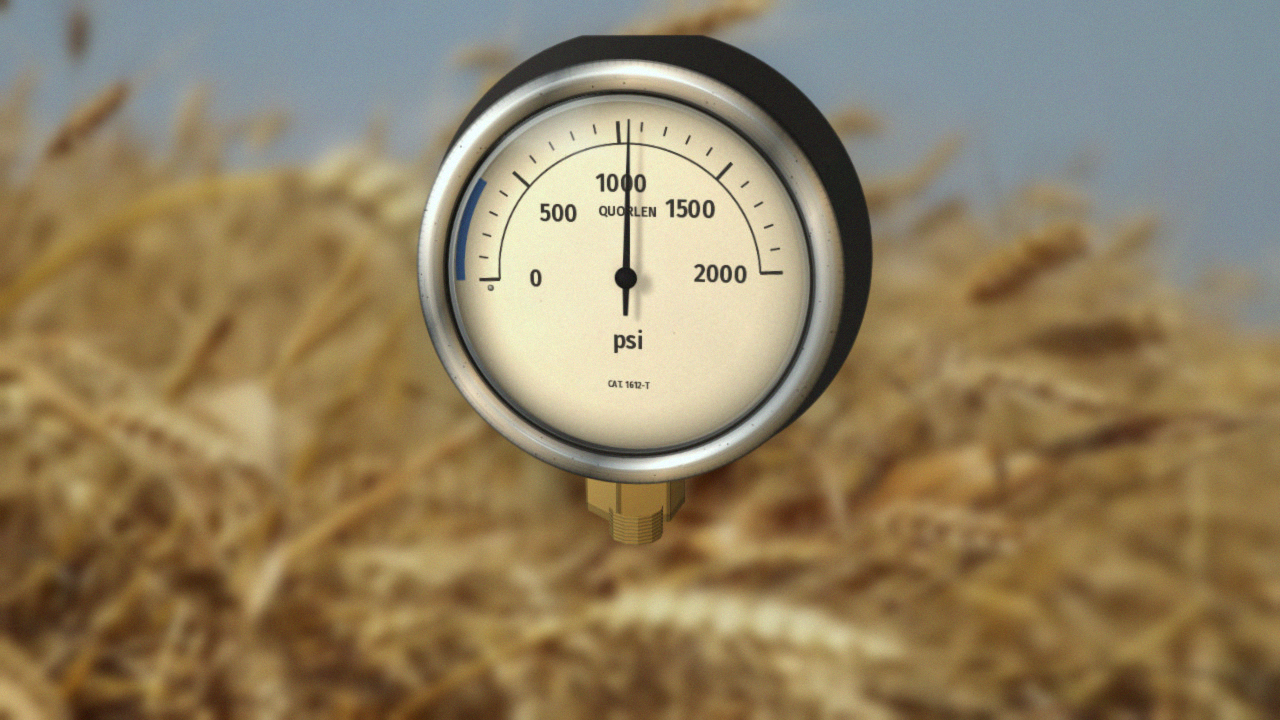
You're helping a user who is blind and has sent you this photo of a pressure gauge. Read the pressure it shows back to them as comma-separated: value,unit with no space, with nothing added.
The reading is 1050,psi
